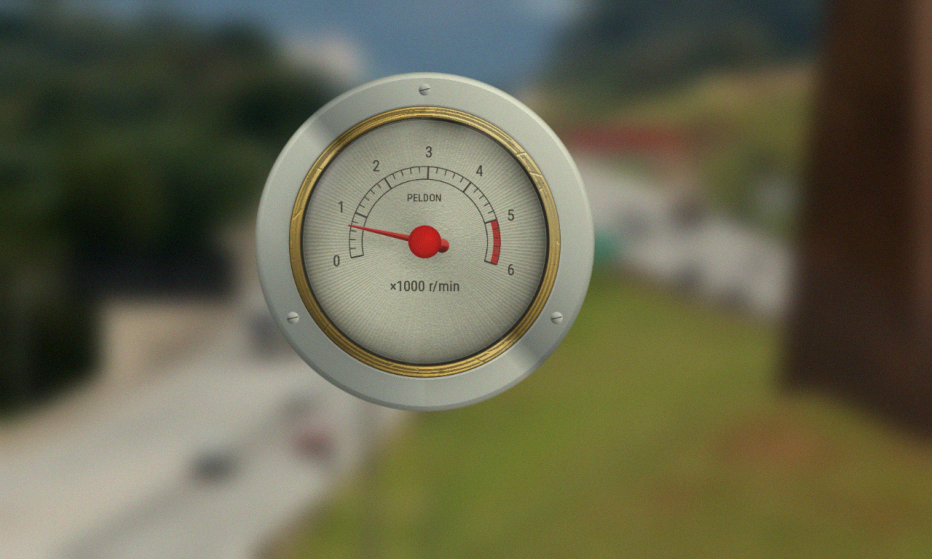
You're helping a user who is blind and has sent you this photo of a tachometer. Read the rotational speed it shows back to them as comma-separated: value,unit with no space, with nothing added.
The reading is 700,rpm
